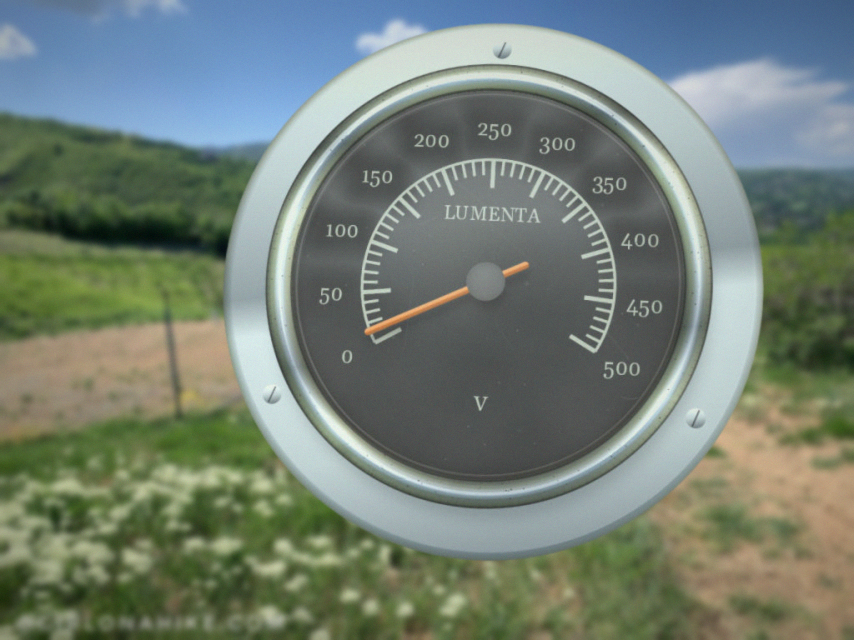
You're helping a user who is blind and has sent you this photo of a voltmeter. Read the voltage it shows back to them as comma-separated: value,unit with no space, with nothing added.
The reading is 10,V
